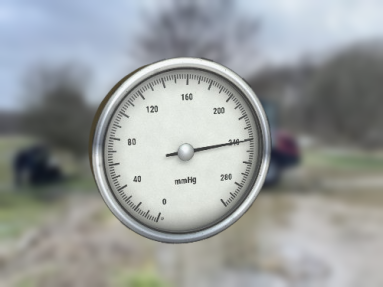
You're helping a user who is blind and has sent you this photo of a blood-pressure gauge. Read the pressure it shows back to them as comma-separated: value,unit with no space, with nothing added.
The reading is 240,mmHg
